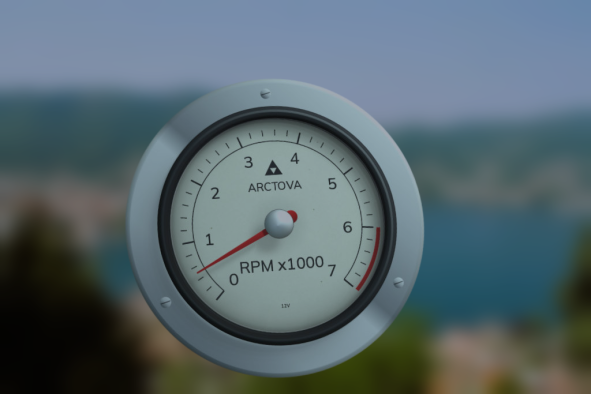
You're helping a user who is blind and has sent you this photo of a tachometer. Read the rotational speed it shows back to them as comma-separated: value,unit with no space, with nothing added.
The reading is 500,rpm
